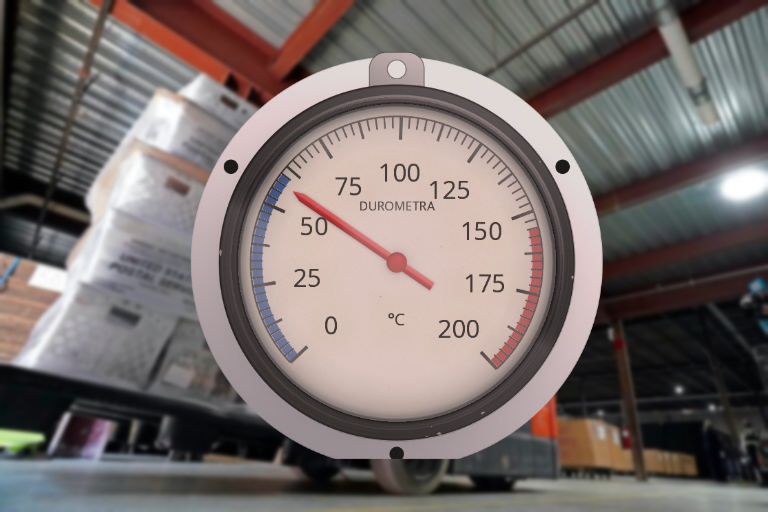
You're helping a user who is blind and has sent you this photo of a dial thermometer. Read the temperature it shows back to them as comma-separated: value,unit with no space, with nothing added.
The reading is 57.5,°C
